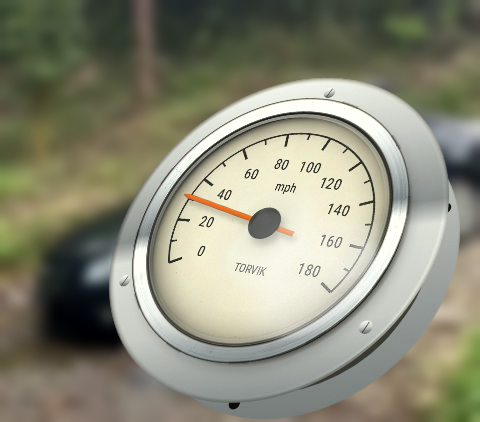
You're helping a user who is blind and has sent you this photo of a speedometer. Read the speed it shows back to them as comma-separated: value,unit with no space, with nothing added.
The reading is 30,mph
